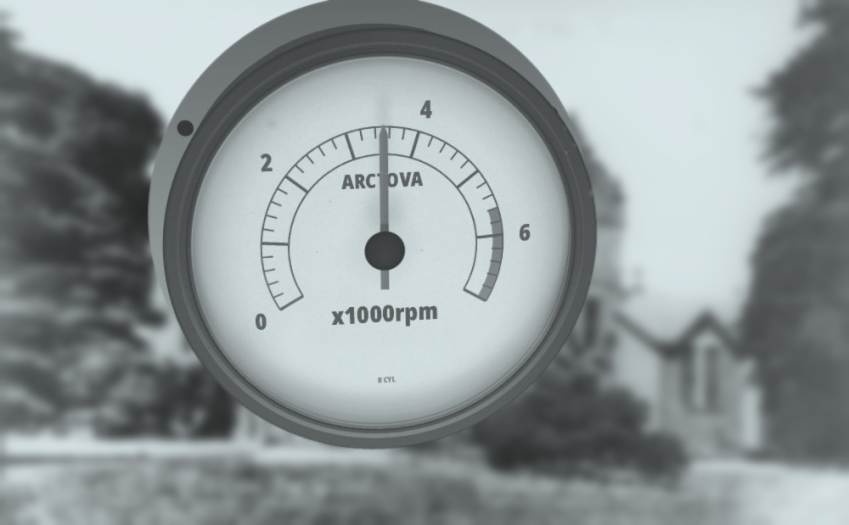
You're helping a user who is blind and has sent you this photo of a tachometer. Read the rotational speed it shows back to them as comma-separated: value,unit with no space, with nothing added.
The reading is 3500,rpm
